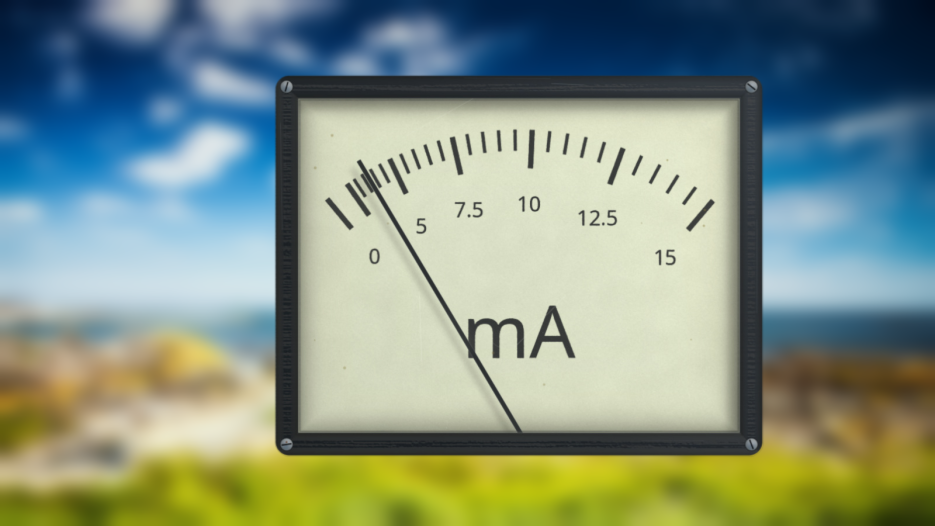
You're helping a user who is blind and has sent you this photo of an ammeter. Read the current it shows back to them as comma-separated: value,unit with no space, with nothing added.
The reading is 3.75,mA
